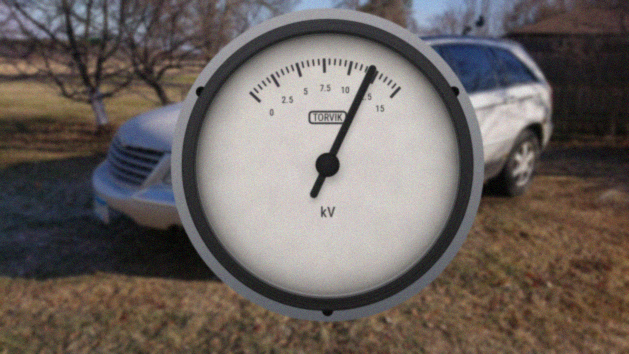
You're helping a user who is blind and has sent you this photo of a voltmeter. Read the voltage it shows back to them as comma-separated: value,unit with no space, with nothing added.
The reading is 12,kV
